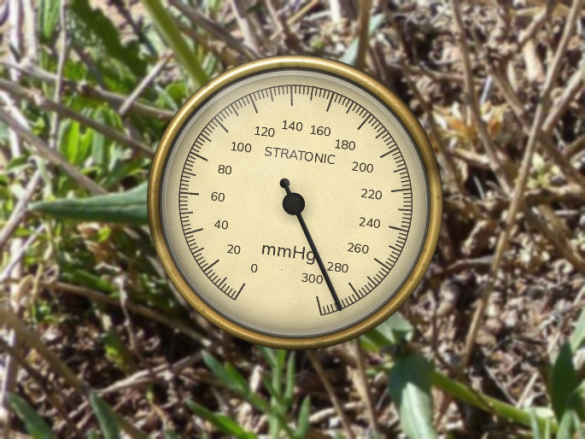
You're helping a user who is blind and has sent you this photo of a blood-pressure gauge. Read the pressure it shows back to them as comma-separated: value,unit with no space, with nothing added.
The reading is 290,mmHg
